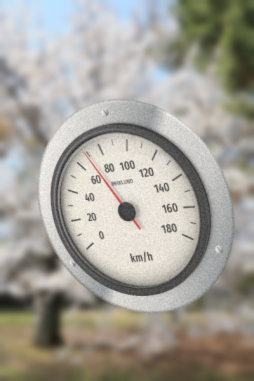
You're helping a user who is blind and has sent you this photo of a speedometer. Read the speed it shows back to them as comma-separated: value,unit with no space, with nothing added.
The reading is 70,km/h
